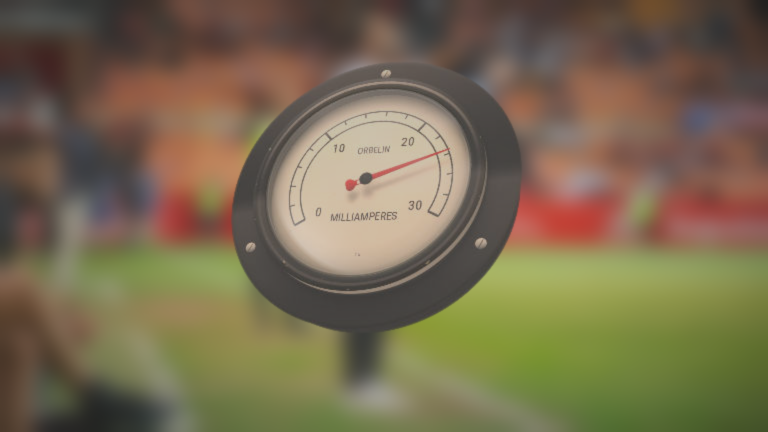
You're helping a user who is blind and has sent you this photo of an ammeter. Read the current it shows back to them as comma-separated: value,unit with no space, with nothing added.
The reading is 24,mA
